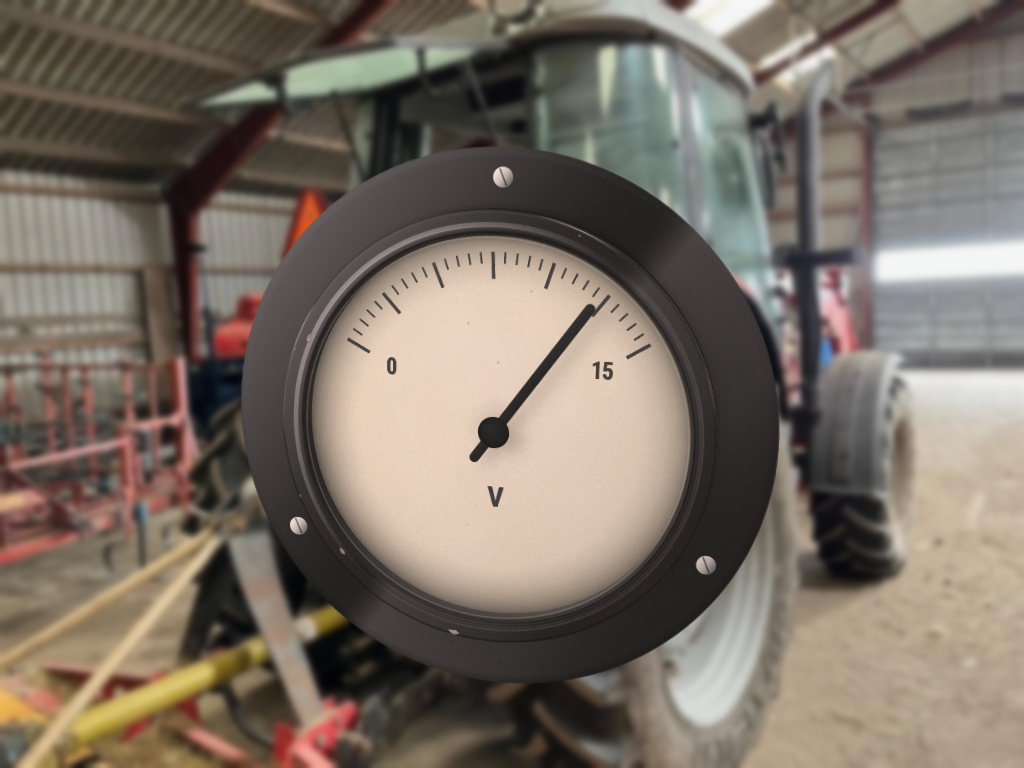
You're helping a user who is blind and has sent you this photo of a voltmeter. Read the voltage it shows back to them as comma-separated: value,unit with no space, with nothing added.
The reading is 12.25,V
